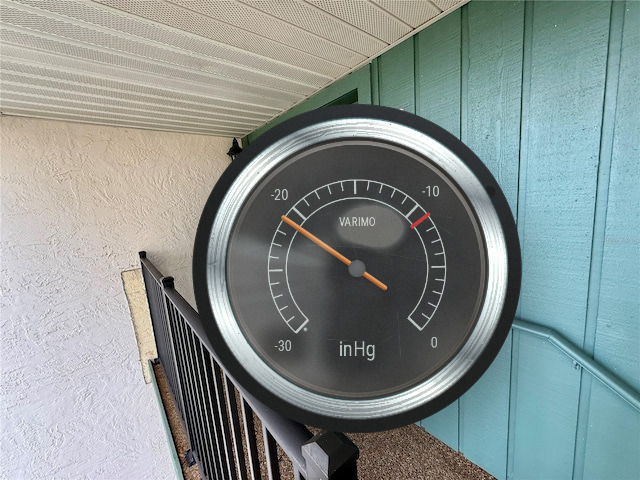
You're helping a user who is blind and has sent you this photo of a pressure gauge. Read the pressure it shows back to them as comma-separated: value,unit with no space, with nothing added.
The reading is -21,inHg
